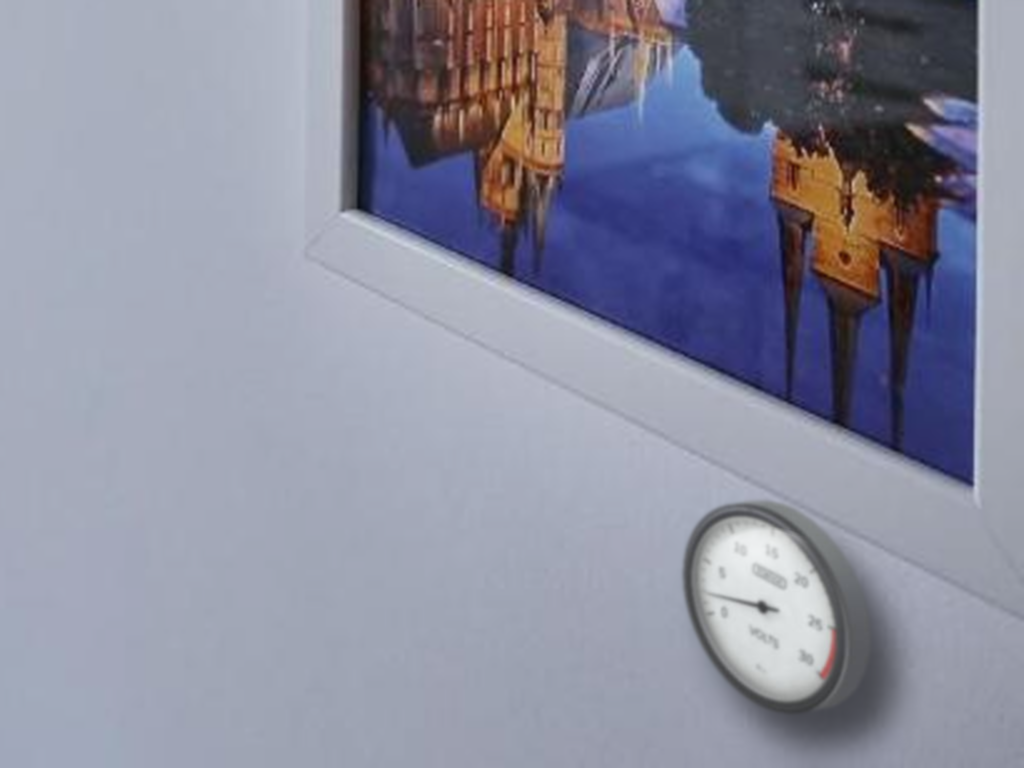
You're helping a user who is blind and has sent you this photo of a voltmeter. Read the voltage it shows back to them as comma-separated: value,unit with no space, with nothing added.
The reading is 2,V
